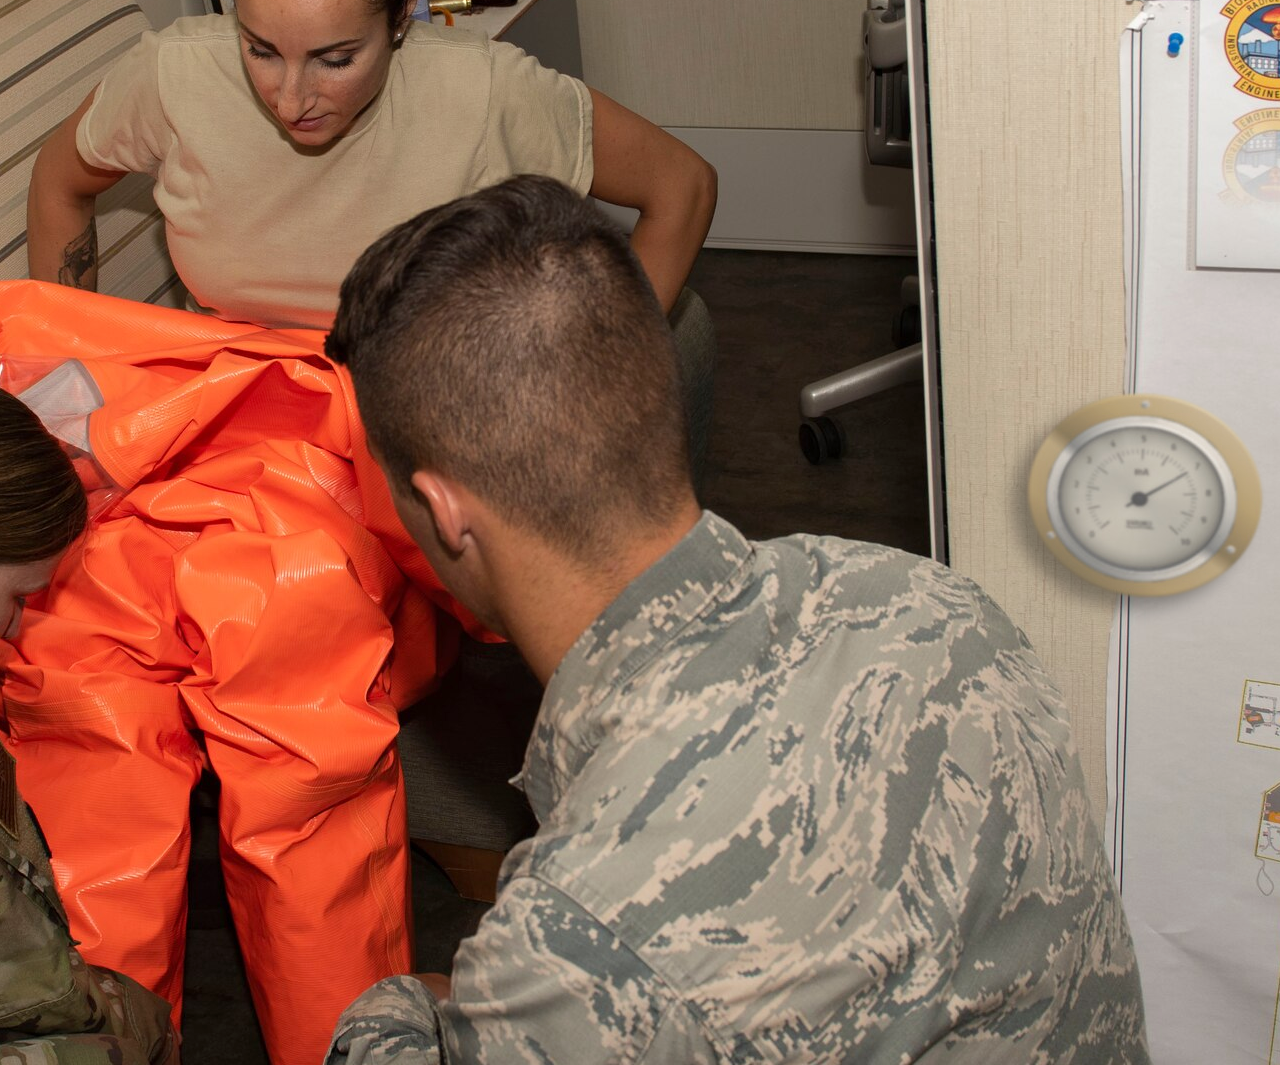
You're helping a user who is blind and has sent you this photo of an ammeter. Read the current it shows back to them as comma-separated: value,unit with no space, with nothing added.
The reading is 7,mA
